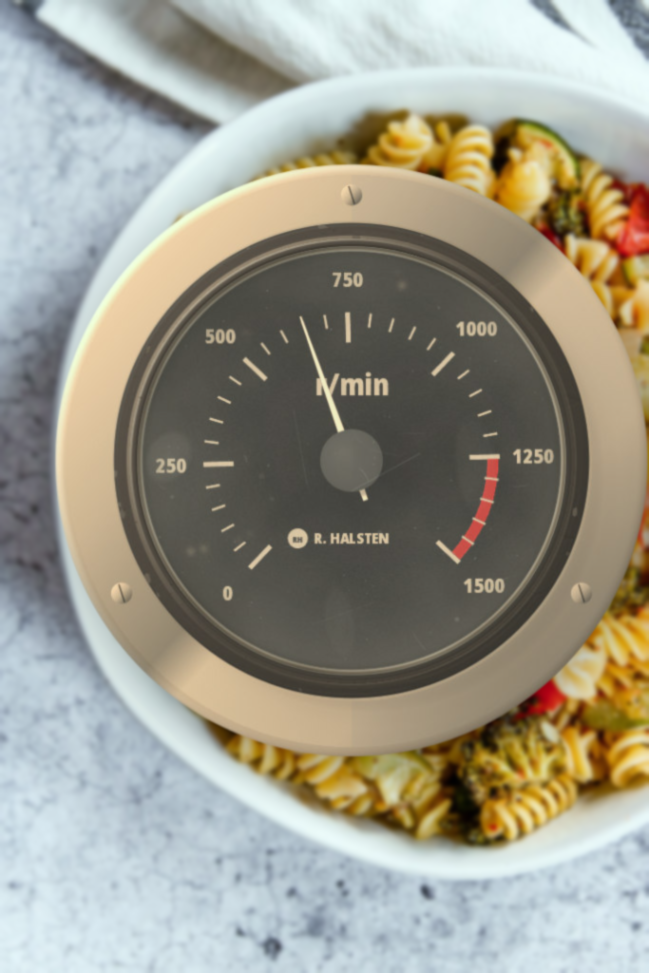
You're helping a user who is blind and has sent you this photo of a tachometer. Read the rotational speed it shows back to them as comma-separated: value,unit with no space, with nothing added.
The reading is 650,rpm
